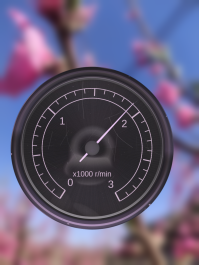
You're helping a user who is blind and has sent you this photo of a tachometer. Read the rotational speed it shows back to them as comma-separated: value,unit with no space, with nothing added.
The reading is 1900,rpm
